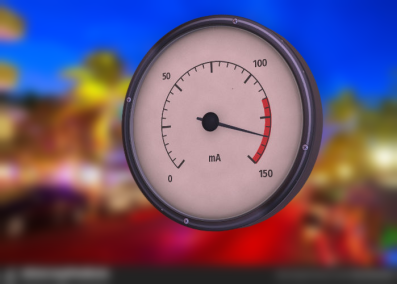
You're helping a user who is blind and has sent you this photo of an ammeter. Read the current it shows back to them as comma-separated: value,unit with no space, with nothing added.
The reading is 135,mA
